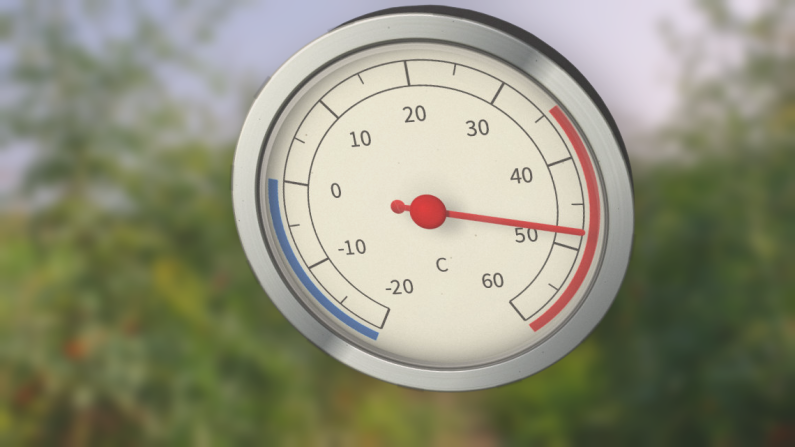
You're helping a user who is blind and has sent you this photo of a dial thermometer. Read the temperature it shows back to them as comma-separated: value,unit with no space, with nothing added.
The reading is 47.5,°C
